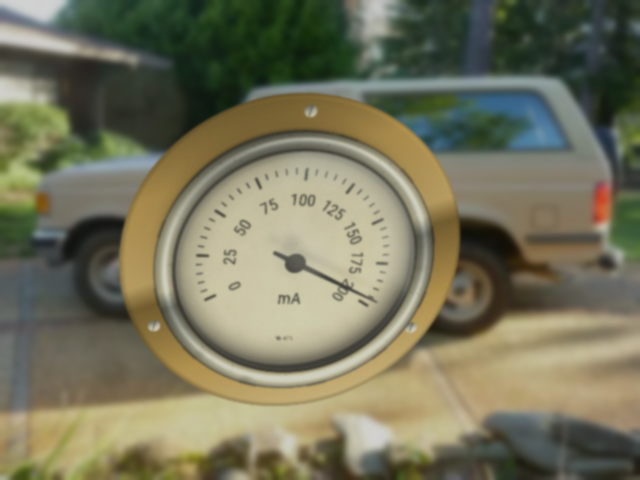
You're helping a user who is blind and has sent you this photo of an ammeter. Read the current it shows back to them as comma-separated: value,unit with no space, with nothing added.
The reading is 195,mA
